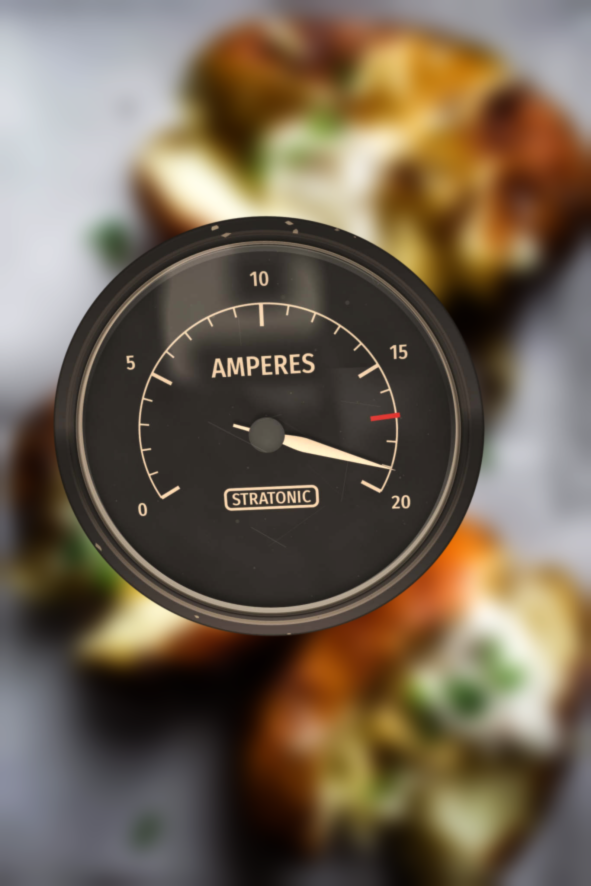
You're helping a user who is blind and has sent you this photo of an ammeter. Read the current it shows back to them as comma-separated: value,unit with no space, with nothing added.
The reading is 19,A
